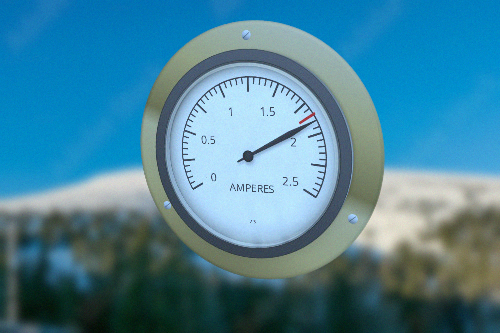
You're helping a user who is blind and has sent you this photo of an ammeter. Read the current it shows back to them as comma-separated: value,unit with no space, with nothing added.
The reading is 1.9,A
